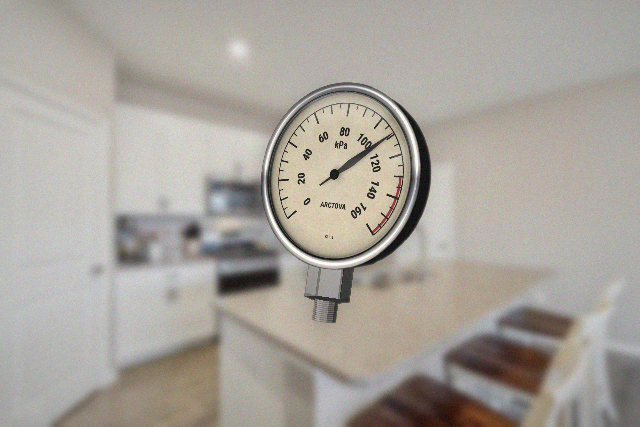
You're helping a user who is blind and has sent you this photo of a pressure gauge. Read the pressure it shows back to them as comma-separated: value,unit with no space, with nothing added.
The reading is 110,kPa
